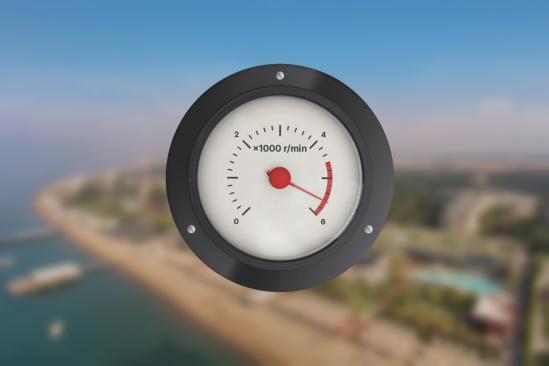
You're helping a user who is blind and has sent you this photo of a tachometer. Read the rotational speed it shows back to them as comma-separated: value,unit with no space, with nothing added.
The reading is 5600,rpm
